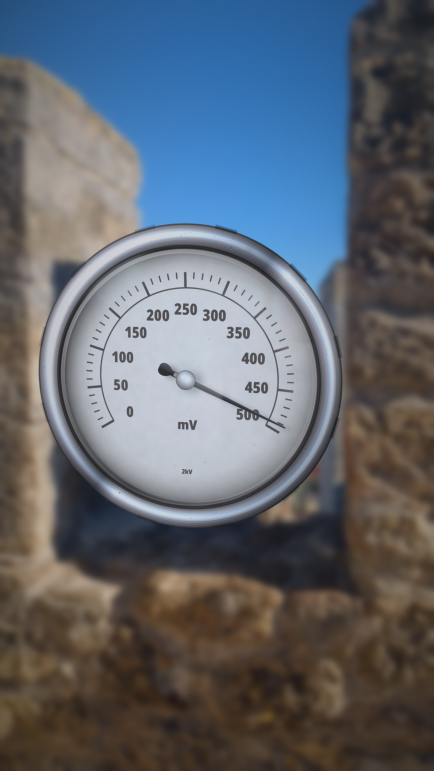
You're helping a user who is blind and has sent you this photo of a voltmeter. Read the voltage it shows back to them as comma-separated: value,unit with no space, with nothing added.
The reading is 490,mV
